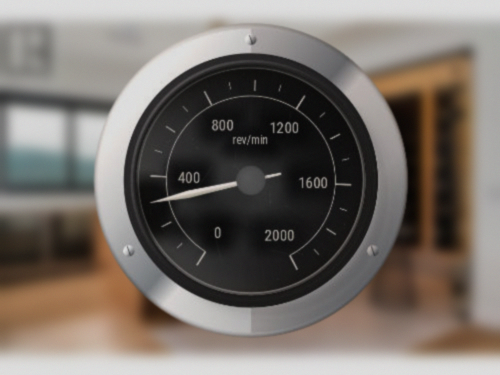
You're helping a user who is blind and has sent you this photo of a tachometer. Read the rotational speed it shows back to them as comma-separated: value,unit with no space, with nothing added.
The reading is 300,rpm
